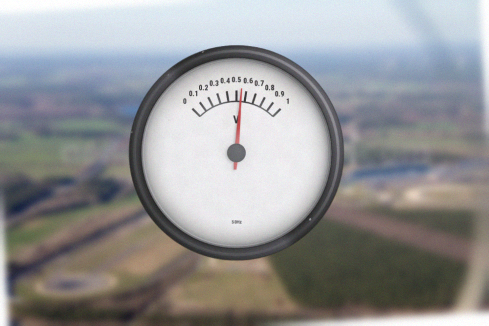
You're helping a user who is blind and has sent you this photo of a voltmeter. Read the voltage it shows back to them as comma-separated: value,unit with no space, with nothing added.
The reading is 0.55,V
